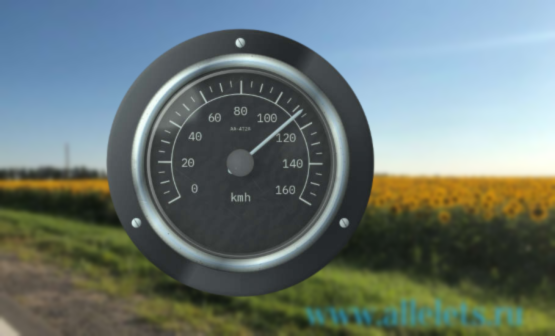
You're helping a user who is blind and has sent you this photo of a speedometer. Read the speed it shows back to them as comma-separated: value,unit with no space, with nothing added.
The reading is 112.5,km/h
